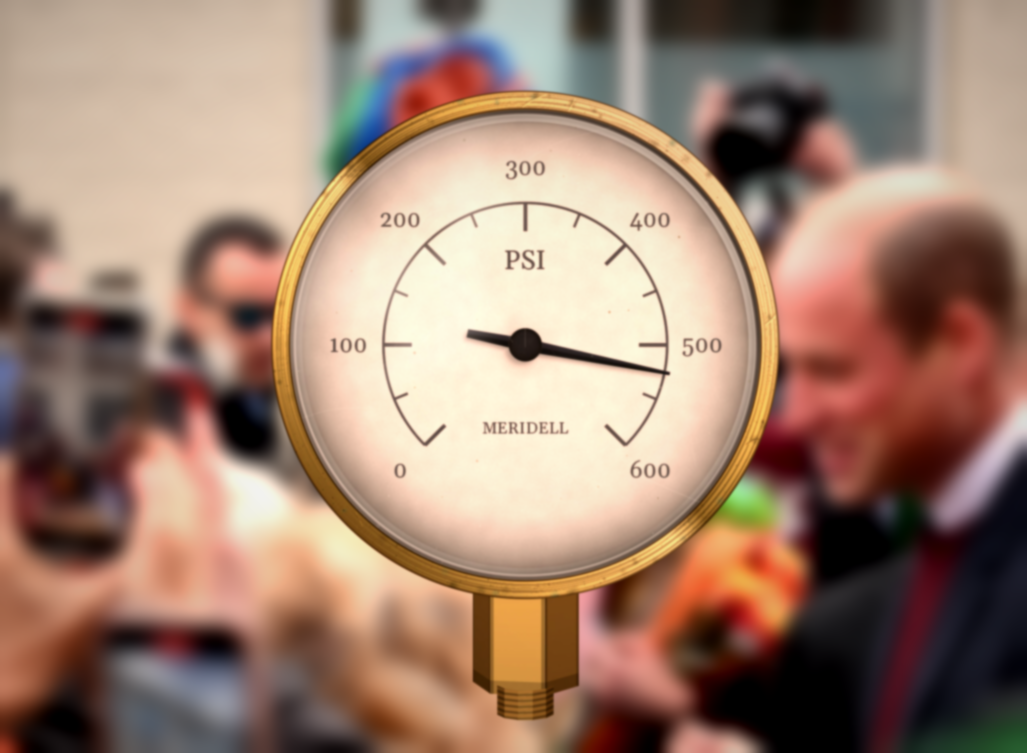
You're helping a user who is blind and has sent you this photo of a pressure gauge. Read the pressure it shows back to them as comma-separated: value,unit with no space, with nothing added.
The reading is 525,psi
